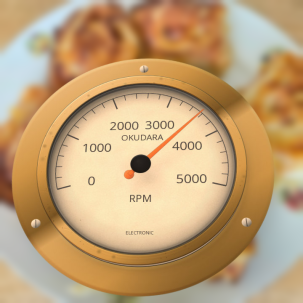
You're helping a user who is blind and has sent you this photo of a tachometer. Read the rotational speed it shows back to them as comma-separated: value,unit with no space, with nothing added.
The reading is 3600,rpm
